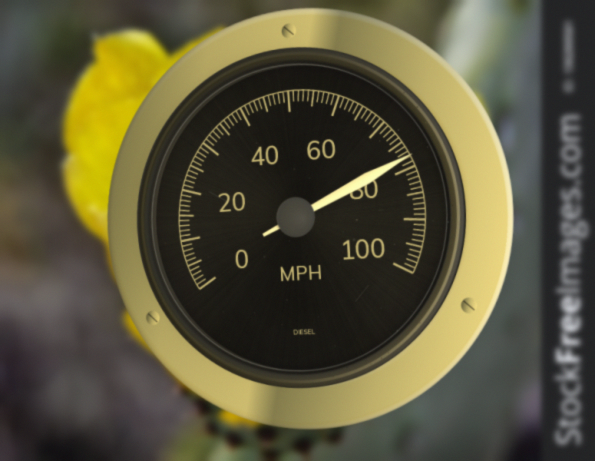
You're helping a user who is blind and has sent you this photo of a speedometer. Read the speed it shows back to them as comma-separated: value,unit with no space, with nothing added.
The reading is 78,mph
